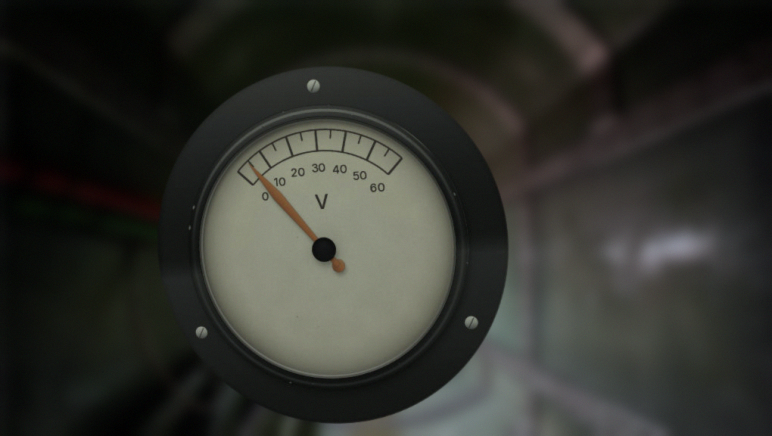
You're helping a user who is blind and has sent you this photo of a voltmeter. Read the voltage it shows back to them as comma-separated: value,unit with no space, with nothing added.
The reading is 5,V
